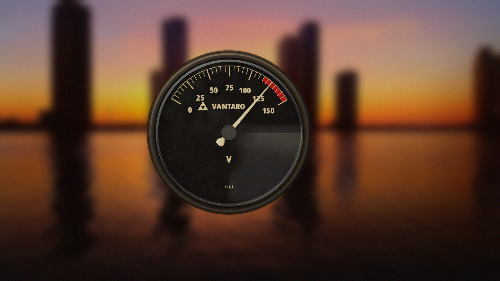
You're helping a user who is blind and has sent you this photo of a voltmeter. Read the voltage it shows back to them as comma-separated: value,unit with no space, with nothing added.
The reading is 125,V
